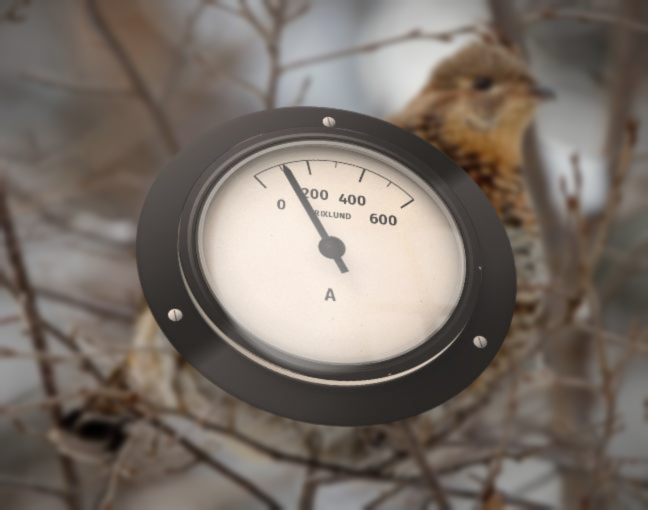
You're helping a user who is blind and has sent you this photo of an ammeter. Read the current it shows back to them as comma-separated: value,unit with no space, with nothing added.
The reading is 100,A
